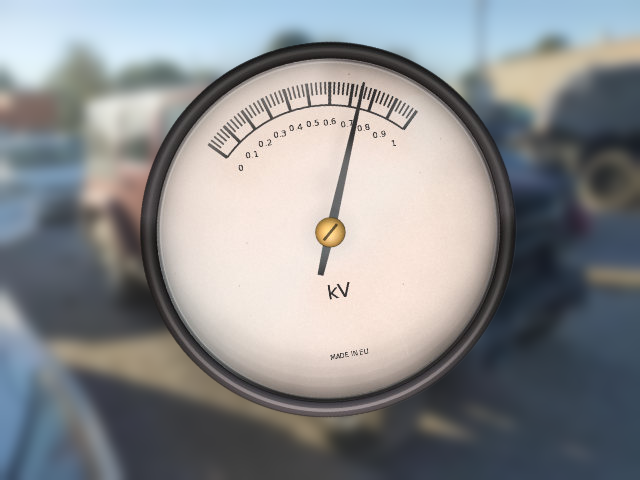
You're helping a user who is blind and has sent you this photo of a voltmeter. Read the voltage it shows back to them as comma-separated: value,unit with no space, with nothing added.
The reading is 0.74,kV
